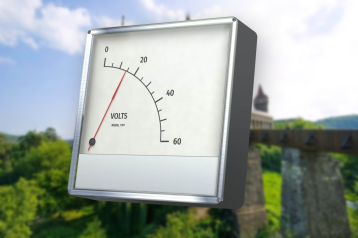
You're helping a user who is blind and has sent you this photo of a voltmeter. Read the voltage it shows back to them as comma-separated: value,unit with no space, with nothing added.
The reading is 15,V
